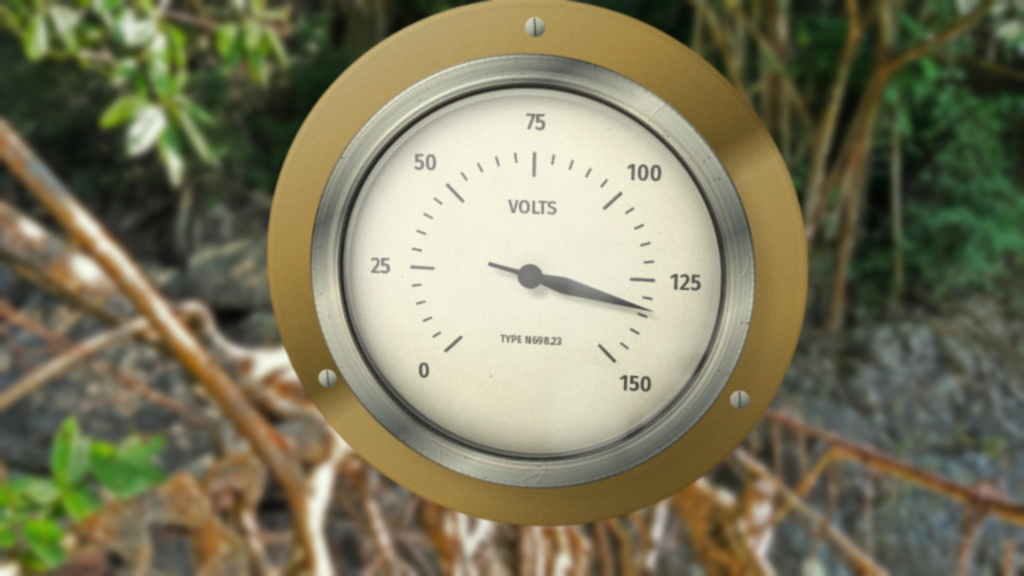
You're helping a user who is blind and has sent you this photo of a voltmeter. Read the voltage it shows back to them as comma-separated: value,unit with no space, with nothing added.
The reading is 132.5,V
